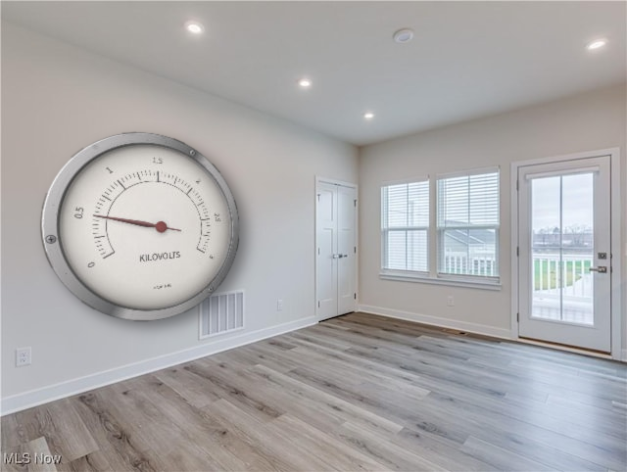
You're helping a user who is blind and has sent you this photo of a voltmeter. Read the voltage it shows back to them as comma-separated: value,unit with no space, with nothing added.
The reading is 0.5,kV
